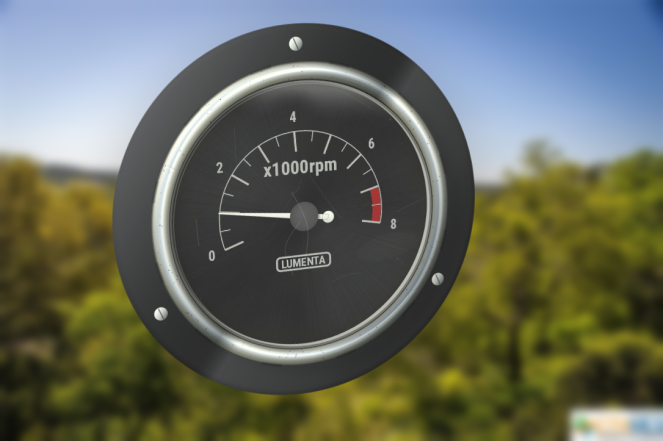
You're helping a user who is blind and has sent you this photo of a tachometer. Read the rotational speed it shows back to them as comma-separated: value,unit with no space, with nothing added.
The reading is 1000,rpm
